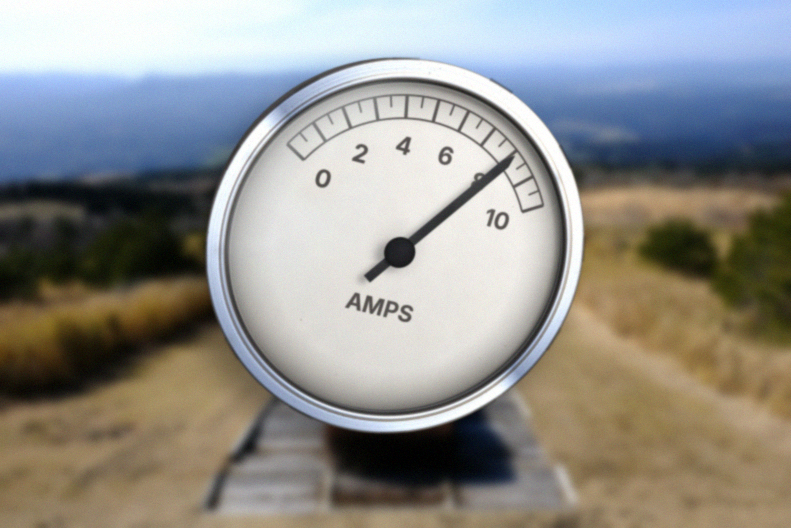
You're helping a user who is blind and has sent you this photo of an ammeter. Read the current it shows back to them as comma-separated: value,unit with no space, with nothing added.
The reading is 8,A
